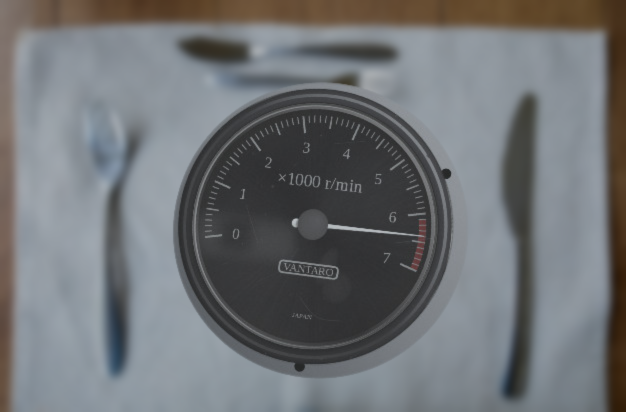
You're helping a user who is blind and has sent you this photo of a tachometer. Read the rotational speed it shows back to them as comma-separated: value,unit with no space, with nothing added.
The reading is 6400,rpm
